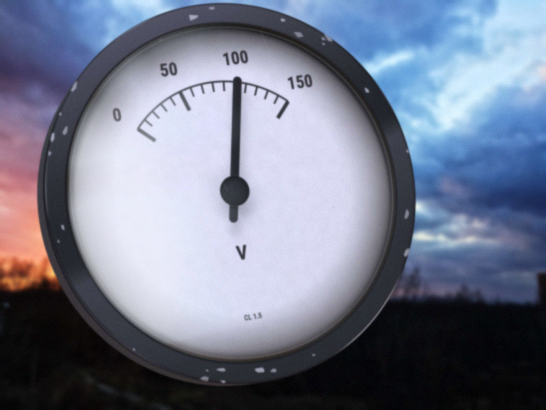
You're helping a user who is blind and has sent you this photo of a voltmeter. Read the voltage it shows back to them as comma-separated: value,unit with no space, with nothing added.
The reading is 100,V
